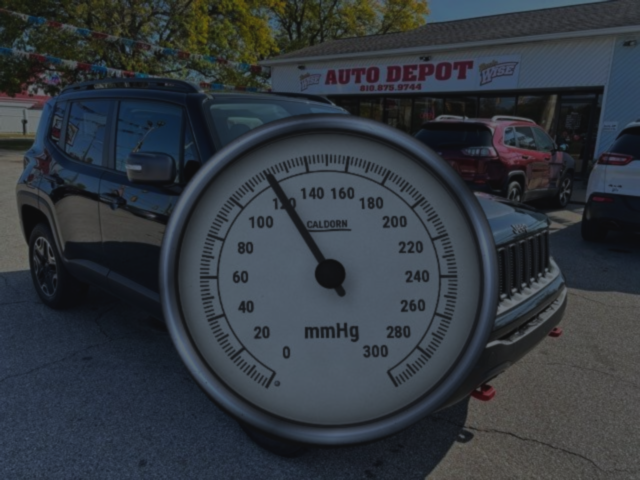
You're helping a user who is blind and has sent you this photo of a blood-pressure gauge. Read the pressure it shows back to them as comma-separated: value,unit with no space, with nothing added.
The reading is 120,mmHg
